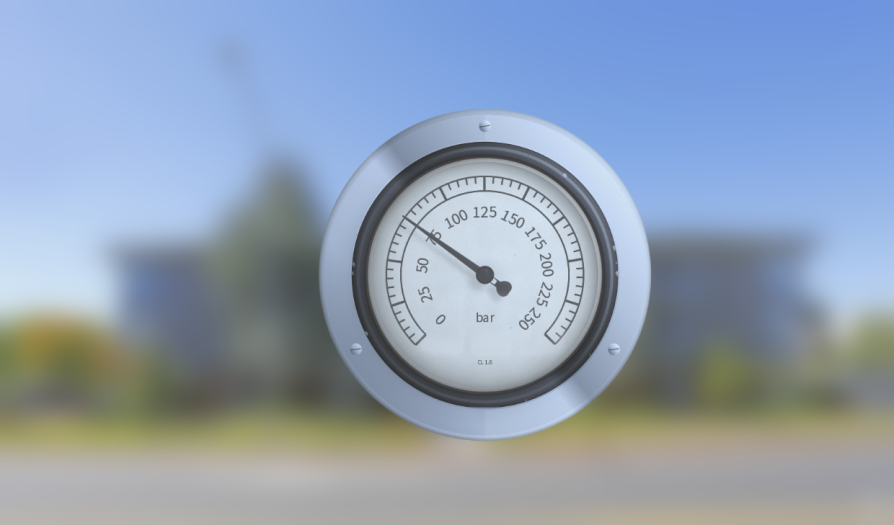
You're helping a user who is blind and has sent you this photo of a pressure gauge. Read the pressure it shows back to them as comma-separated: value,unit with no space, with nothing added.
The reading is 75,bar
